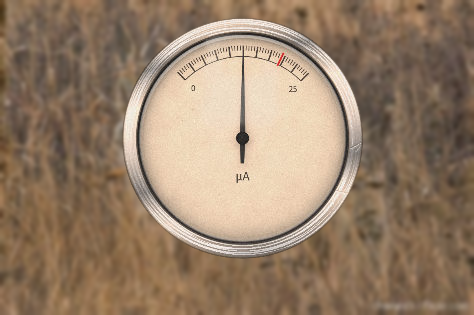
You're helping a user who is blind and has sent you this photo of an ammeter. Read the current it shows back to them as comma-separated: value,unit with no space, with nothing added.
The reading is 12.5,µA
